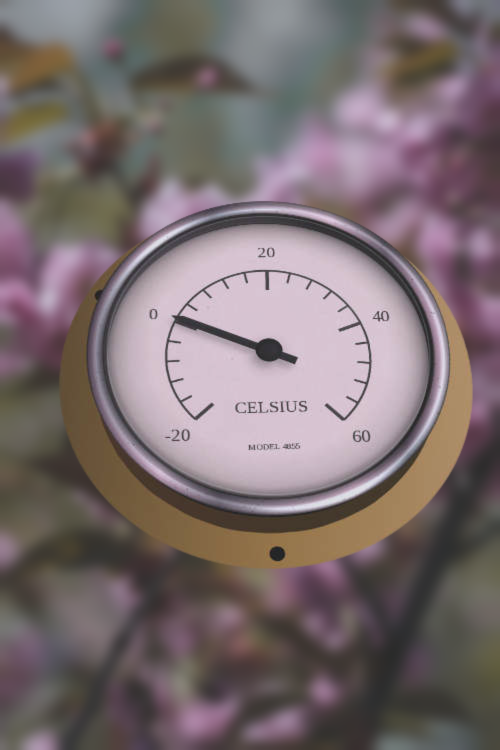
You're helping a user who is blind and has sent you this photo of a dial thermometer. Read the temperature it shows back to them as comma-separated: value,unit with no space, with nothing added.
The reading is 0,°C
